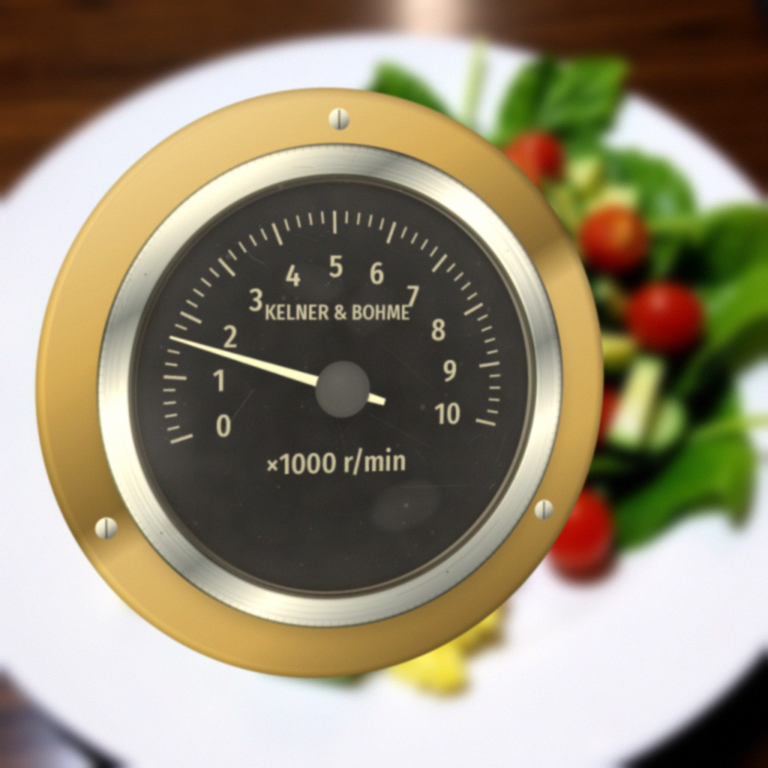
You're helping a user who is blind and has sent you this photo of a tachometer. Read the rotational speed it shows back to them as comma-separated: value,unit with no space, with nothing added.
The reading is 1600,rpm
